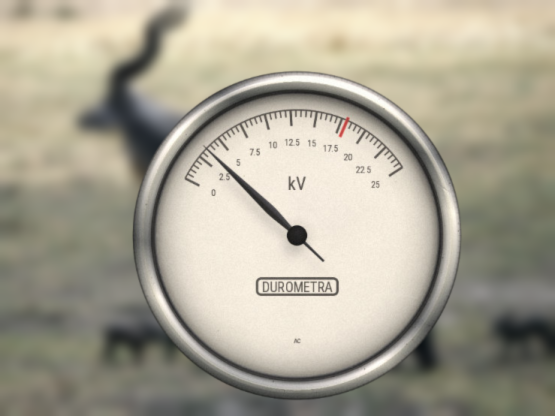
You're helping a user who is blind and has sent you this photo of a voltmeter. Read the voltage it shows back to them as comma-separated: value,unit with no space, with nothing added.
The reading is 3.5,kV
